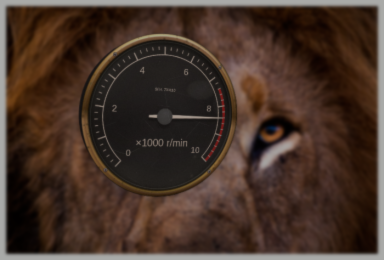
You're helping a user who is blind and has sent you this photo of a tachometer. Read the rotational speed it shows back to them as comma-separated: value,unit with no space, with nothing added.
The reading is 8400,rpm
